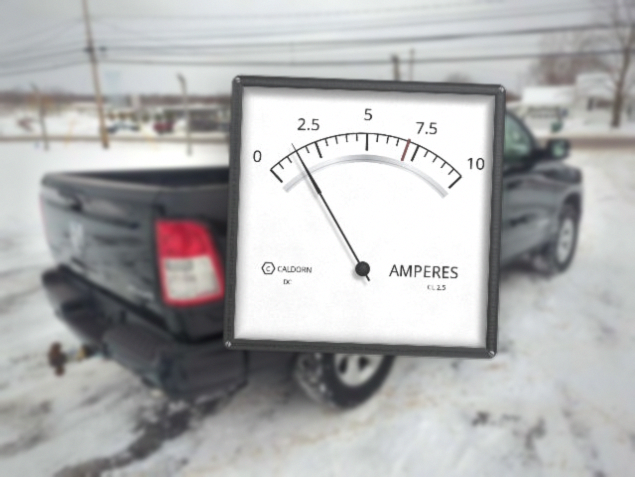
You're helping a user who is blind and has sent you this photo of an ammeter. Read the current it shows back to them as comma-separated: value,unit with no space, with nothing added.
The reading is 1.5,A
